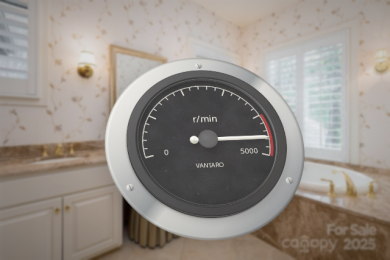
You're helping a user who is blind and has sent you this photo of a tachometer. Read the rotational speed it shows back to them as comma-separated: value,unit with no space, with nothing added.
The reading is 4600,rpm
